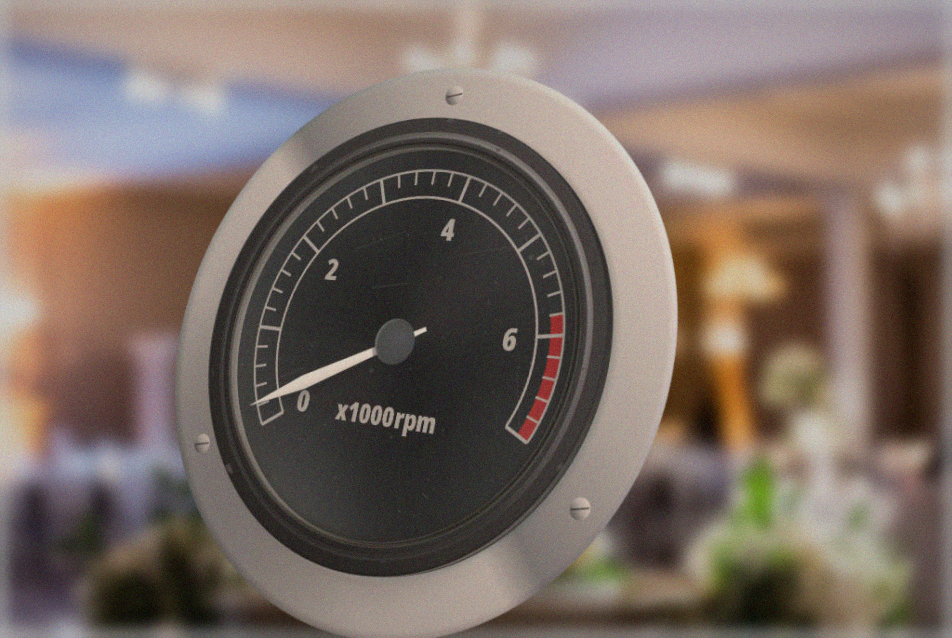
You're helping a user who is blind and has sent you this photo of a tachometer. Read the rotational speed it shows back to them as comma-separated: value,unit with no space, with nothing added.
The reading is 200,rpm
